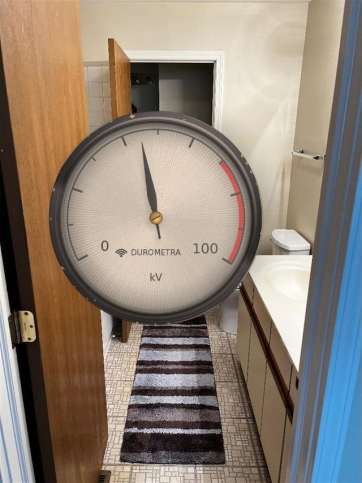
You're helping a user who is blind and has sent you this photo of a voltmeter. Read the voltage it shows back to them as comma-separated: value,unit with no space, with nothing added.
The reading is 45,kV
